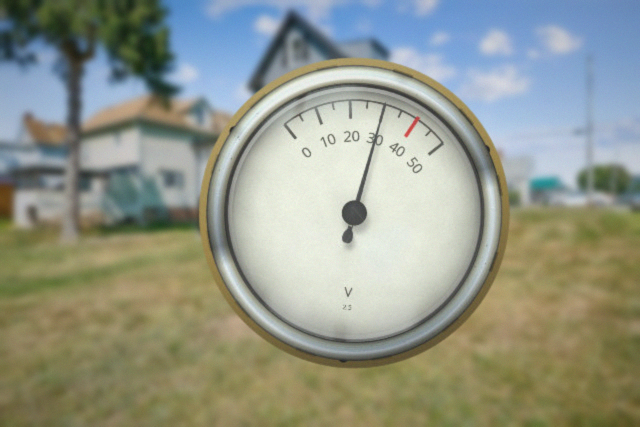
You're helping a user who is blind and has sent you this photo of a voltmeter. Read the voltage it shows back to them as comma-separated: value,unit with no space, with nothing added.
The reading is 30,V
